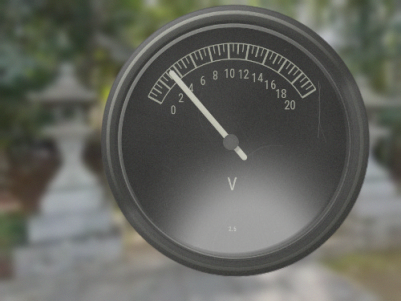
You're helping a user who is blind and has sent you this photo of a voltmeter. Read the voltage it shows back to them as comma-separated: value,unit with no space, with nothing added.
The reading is 3.5,V
